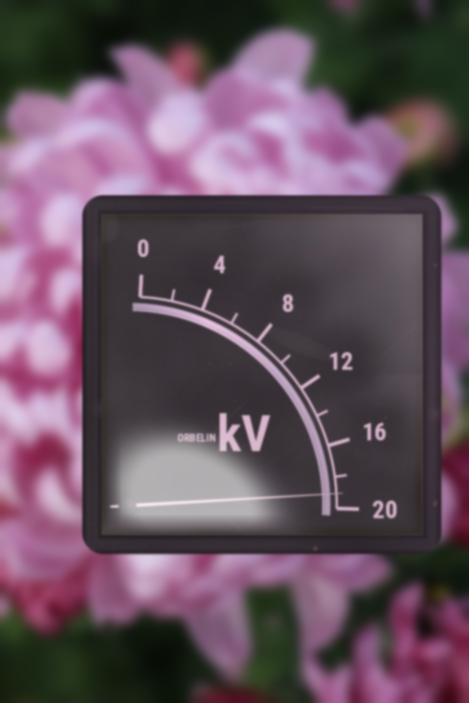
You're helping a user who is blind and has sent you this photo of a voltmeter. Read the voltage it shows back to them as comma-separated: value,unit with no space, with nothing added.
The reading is 19,kV
